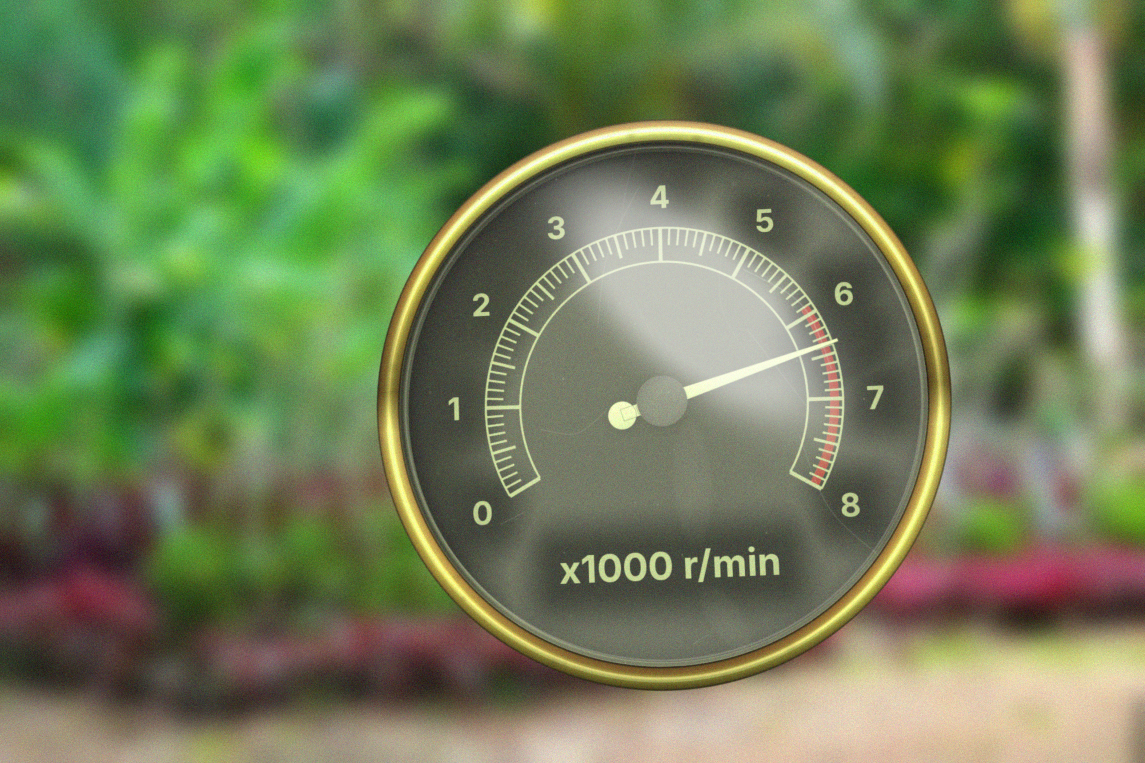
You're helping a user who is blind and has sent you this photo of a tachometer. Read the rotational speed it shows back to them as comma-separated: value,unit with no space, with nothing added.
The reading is 6400,rpm
